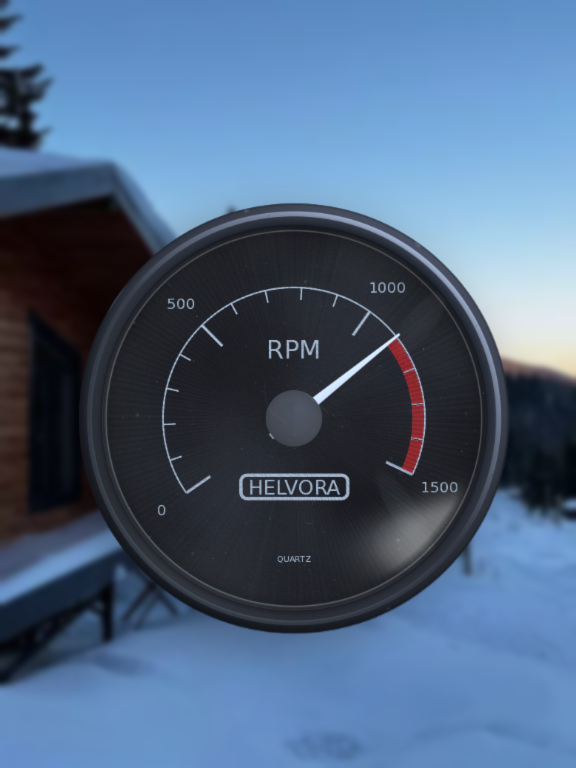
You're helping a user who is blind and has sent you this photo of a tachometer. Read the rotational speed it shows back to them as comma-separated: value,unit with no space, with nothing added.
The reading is 1100,rpm
